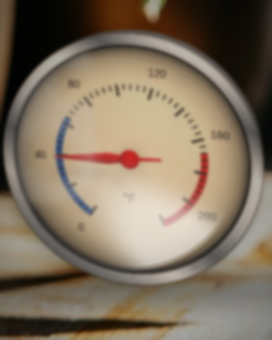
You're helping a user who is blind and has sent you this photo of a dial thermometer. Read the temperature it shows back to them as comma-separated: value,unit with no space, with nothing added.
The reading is 40,°F
